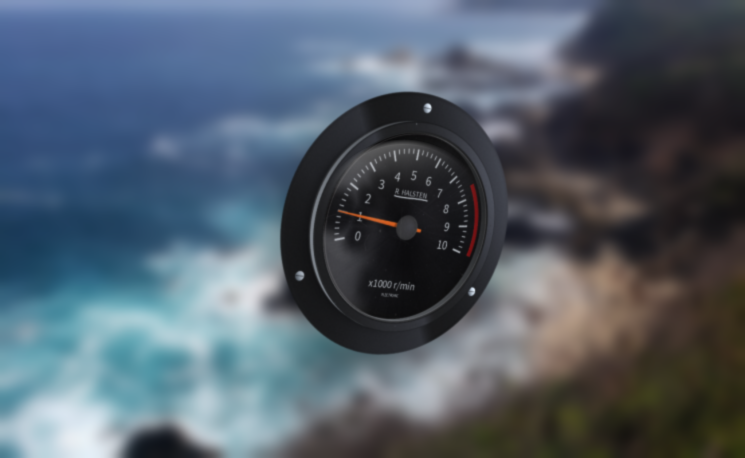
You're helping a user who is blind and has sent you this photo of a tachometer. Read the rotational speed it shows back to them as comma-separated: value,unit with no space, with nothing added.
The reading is 1000,rpm
